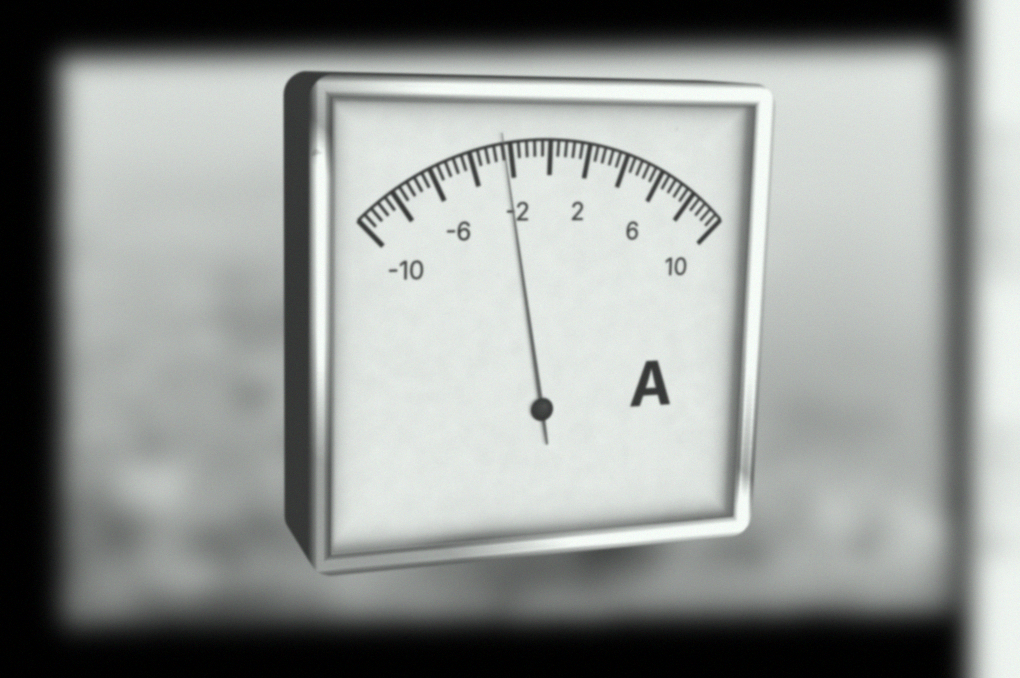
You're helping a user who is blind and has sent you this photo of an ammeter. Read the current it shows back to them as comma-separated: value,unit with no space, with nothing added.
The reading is -2.4,A
